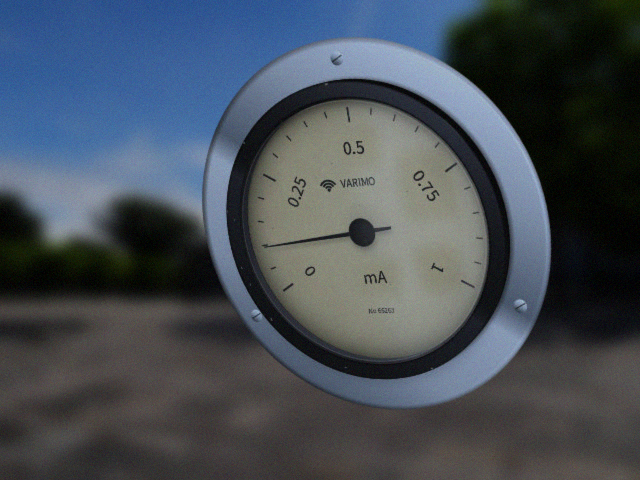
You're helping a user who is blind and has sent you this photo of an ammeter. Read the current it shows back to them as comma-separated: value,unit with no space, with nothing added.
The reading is 0.1,mA
